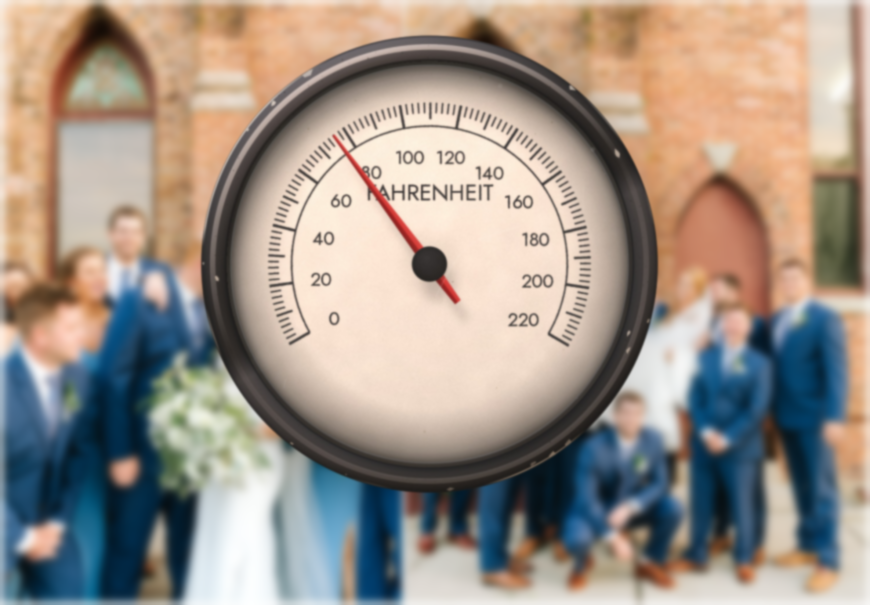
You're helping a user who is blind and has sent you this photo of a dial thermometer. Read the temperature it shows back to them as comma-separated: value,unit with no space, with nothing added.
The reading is 76,°F
